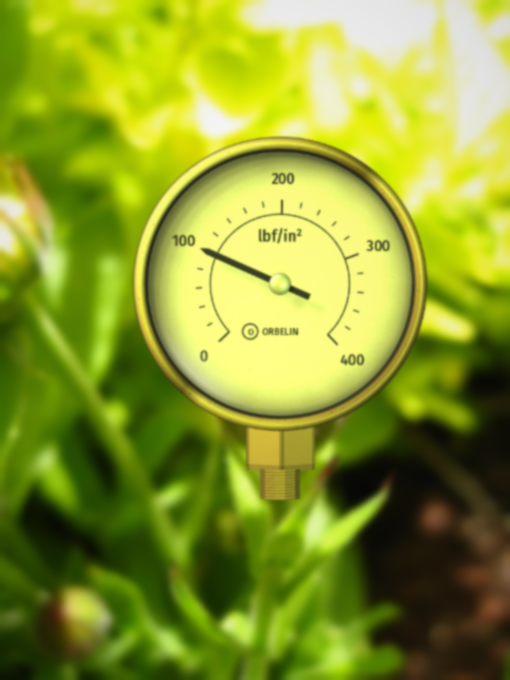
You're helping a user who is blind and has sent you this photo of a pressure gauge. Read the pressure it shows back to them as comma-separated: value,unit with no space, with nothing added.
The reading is 100,psi
